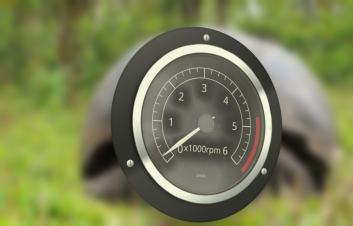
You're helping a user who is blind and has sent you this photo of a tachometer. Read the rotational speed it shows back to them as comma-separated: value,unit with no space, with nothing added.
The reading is 200,rpm
